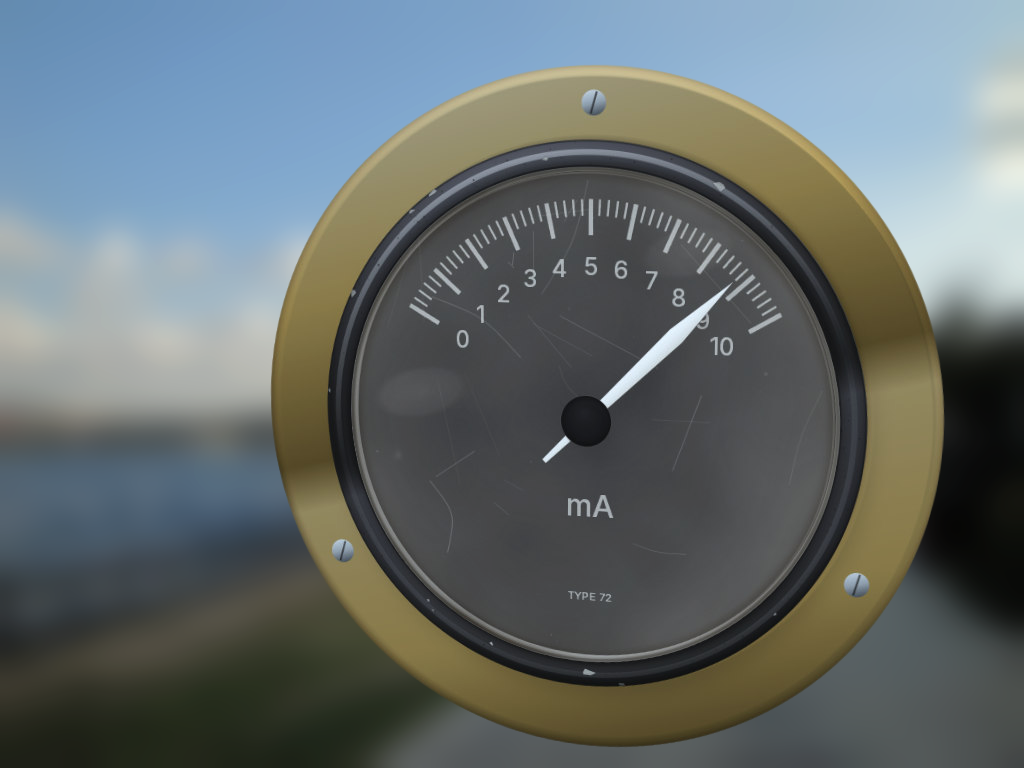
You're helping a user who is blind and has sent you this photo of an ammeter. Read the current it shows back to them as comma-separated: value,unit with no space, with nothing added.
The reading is 8.8,mA
